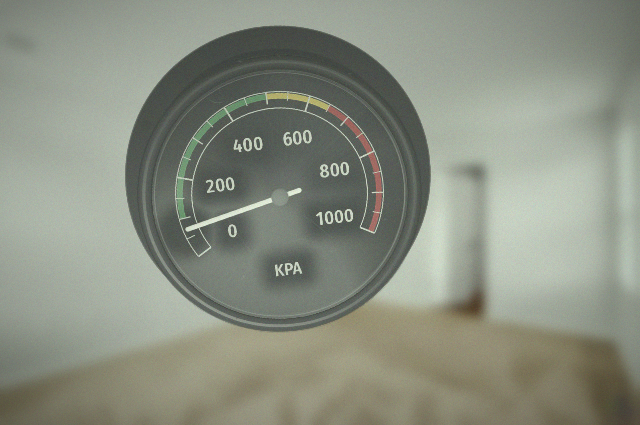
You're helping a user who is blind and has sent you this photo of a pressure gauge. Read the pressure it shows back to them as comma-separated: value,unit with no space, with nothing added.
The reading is 75,kPa
